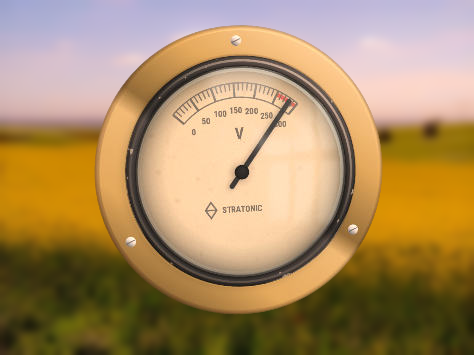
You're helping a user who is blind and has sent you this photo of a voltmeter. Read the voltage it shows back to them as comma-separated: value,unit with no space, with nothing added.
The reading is 280,V
